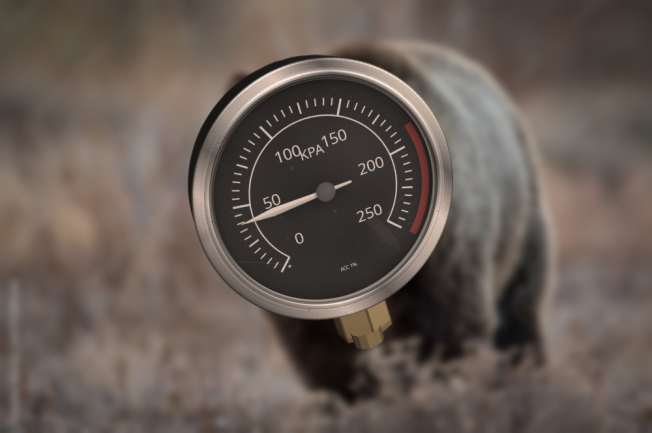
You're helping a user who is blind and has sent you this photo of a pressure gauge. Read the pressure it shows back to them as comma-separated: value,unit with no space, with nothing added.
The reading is 40,kPa
